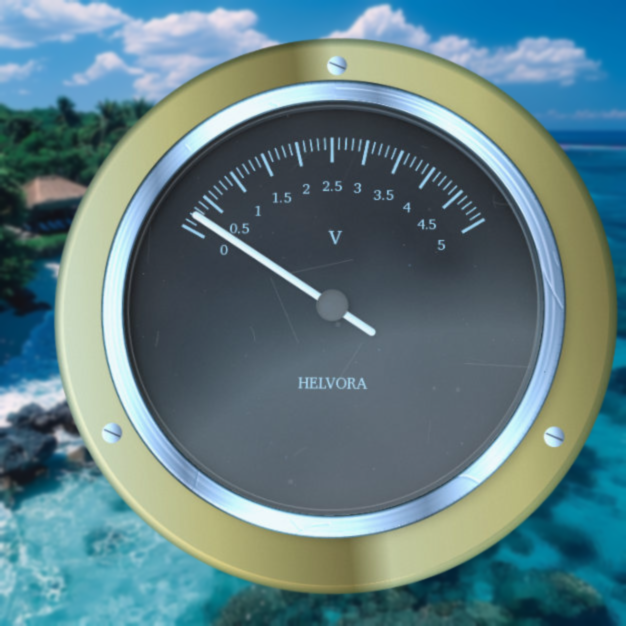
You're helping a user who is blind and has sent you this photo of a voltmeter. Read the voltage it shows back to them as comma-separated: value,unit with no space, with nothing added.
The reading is 0.2,V
